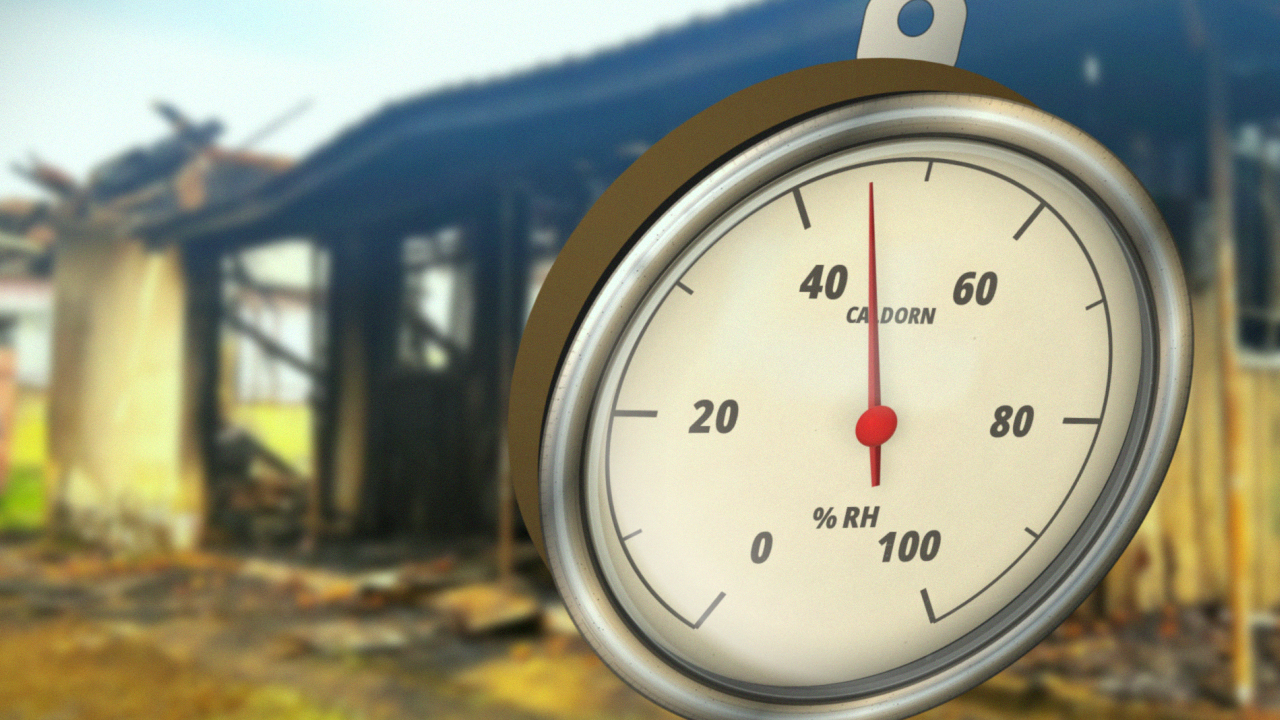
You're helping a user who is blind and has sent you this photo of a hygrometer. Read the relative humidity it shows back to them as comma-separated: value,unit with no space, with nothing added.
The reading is 45,%
